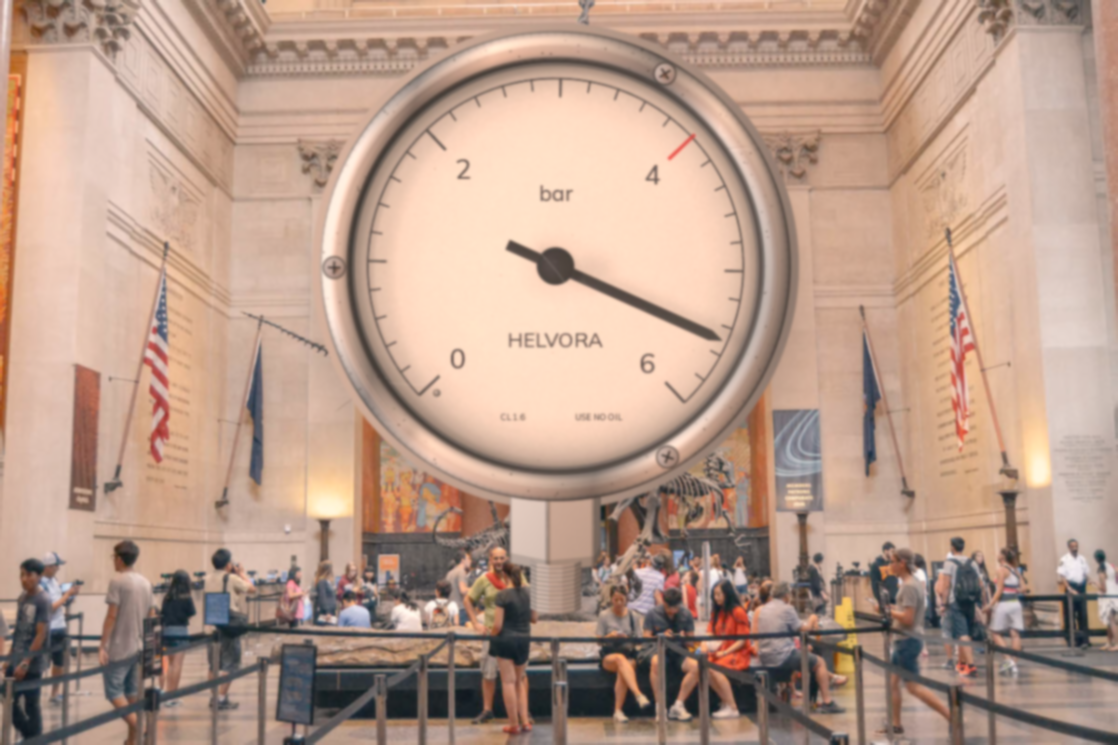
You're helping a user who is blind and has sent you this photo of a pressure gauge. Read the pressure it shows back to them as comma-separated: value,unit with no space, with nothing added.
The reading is 5.5,bar
